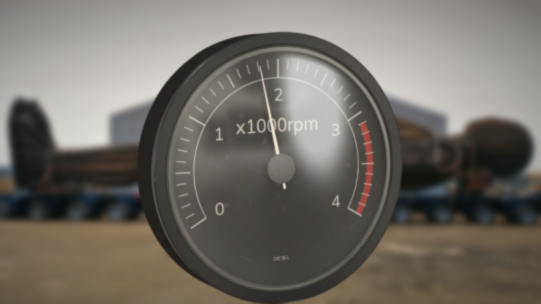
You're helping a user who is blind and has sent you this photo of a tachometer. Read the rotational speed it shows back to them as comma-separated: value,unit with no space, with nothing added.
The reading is 1800,rpm
